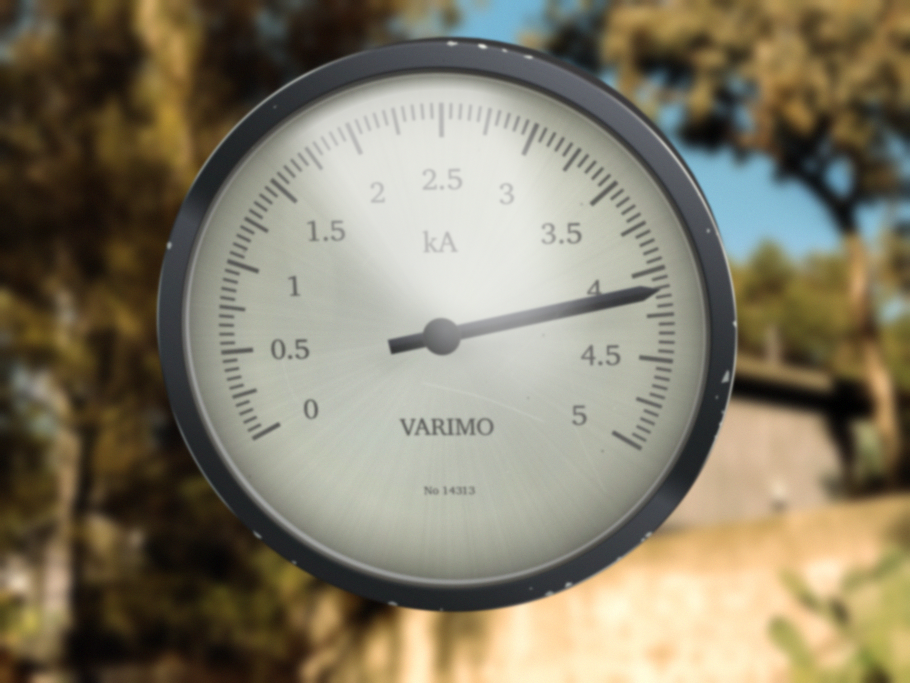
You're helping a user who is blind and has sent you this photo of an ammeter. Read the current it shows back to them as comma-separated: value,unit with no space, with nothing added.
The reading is 4.1,kA
